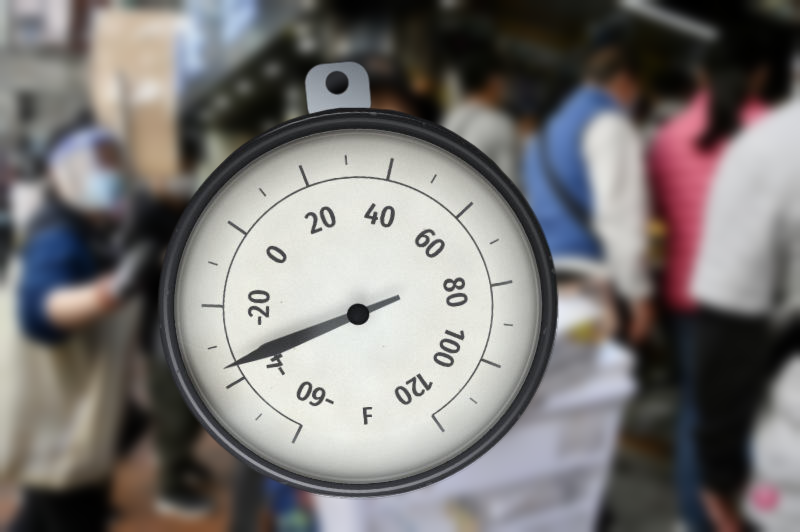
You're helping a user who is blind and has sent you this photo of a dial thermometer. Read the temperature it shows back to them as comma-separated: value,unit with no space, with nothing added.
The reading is -35,°F
